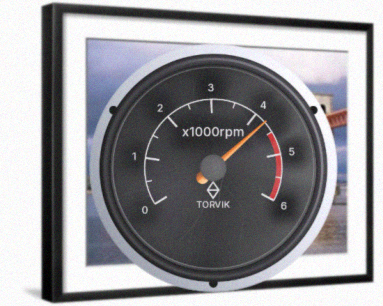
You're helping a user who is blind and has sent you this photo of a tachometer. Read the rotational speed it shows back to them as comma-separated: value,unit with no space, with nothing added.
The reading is 4250,rpm
